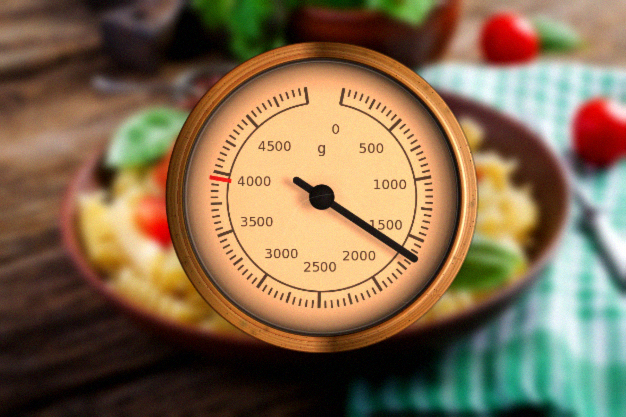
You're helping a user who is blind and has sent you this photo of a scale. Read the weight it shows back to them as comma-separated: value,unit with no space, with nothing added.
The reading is 1650,g
